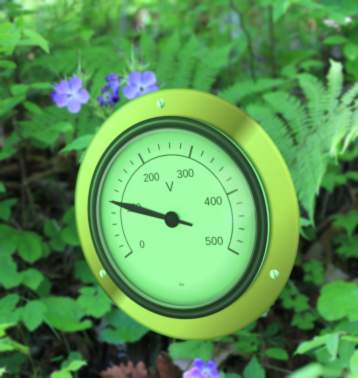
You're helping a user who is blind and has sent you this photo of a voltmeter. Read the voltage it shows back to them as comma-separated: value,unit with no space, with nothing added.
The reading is 100,V
